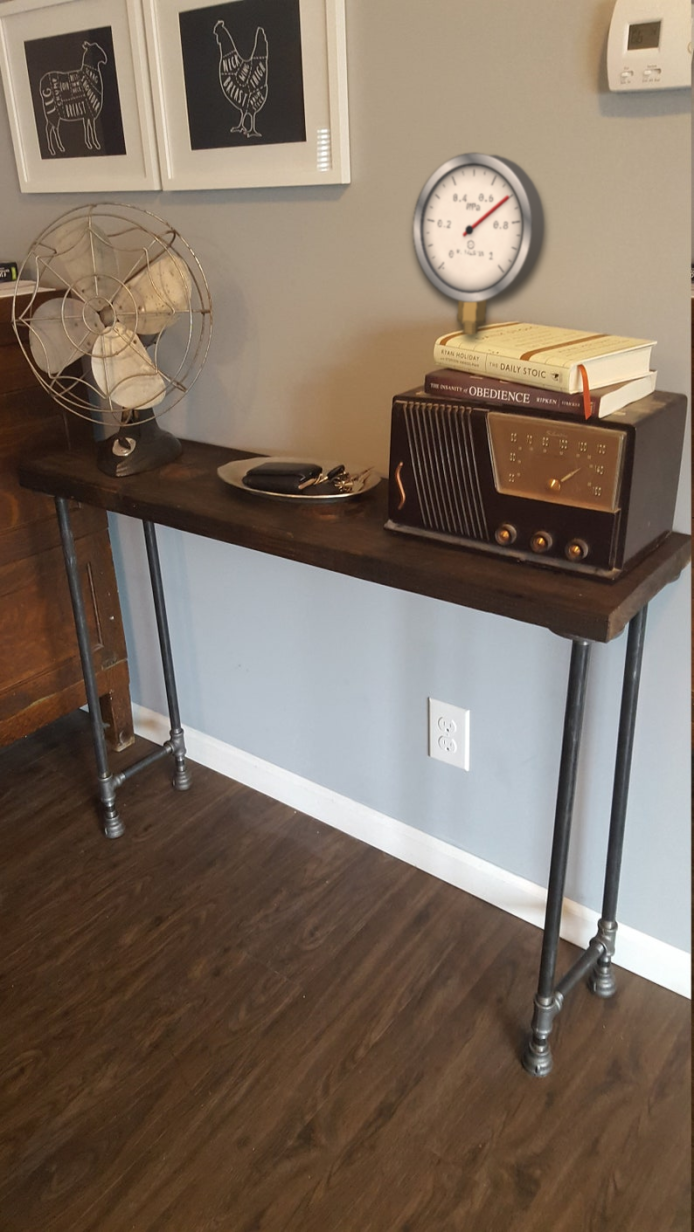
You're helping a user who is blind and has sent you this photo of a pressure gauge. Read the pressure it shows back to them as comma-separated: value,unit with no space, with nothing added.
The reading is 0.7,MPa
